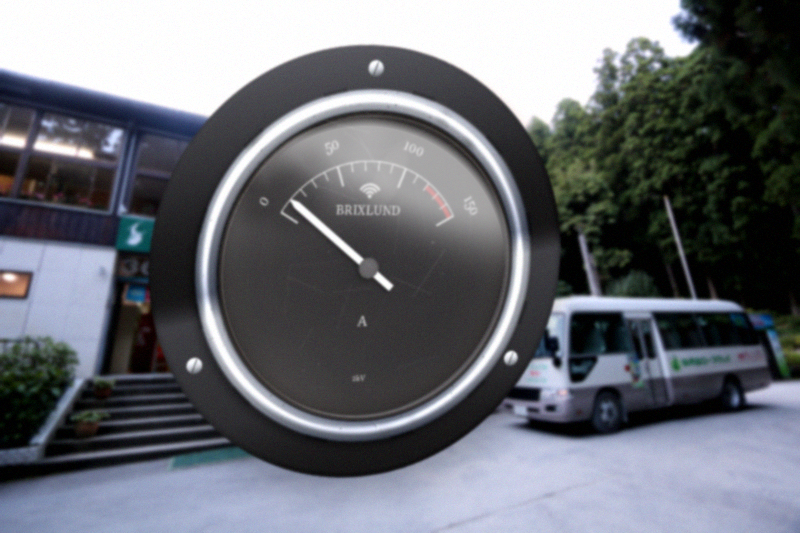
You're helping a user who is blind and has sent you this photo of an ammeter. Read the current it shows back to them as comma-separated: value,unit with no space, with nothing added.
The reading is 10,A
